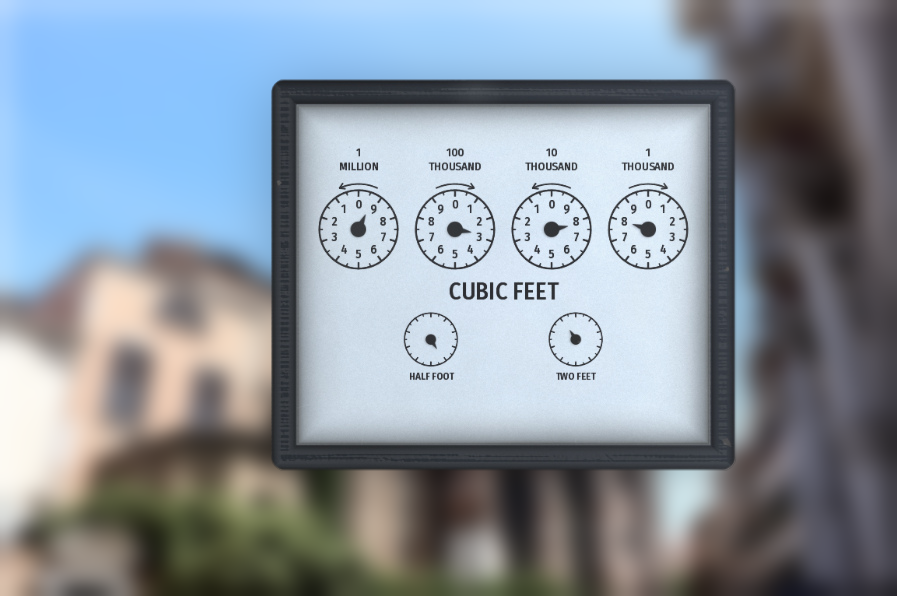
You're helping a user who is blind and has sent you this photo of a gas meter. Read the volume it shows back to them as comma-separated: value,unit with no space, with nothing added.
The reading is 927800,ft³
